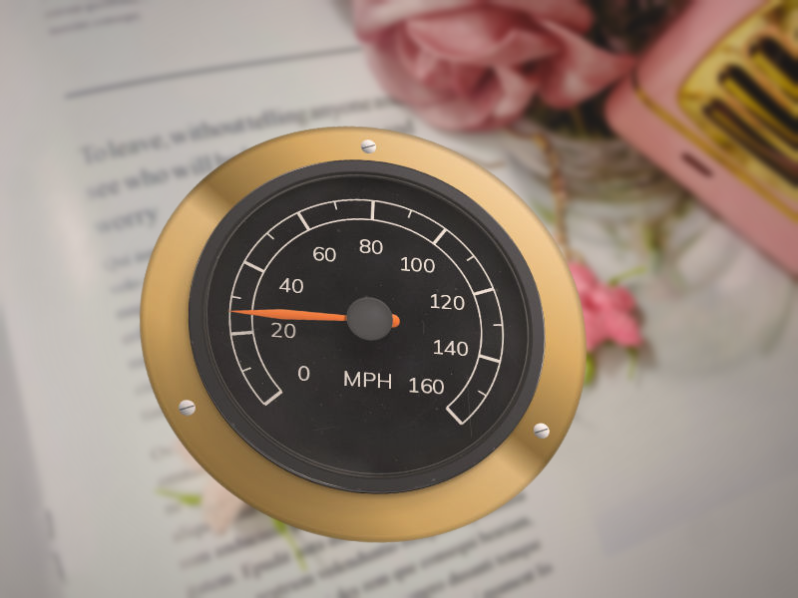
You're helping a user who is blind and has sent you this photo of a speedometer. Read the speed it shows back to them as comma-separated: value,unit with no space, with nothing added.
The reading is 25,mph
